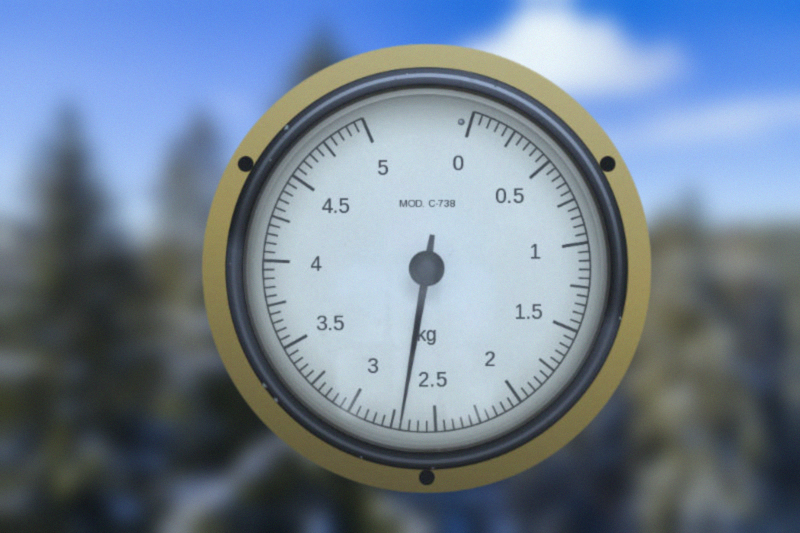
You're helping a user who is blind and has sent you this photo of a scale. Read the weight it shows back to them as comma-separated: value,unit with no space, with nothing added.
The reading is 2.7,kg
